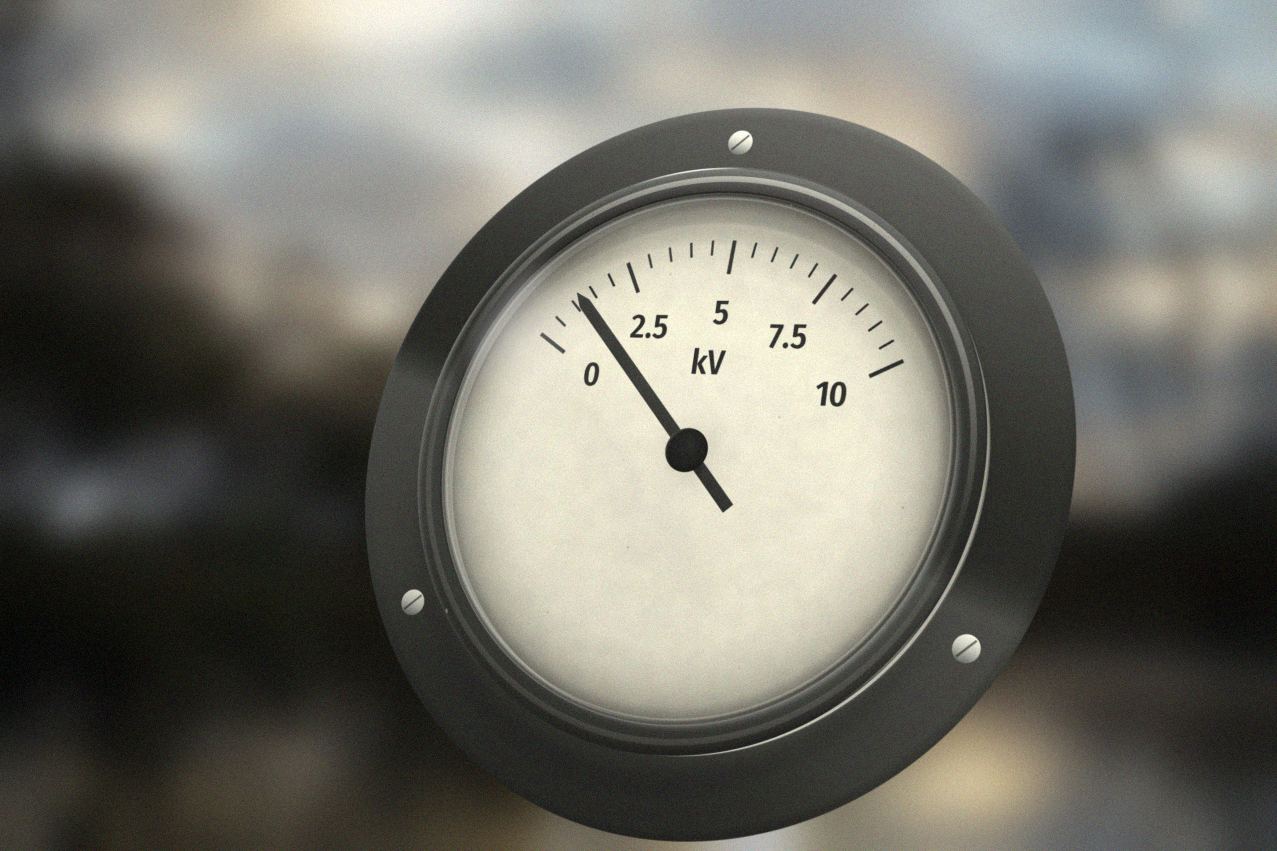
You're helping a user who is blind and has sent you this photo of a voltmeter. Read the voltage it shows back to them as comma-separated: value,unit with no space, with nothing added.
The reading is 1.25,kV
